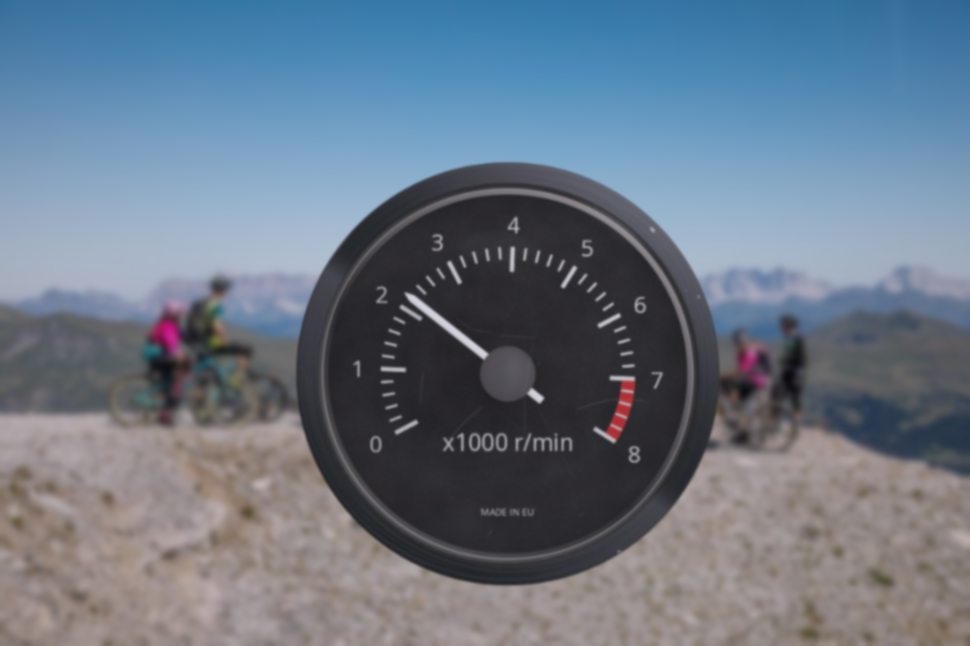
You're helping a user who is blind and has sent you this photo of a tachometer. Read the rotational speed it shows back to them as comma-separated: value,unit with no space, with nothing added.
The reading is 2200,rpm
